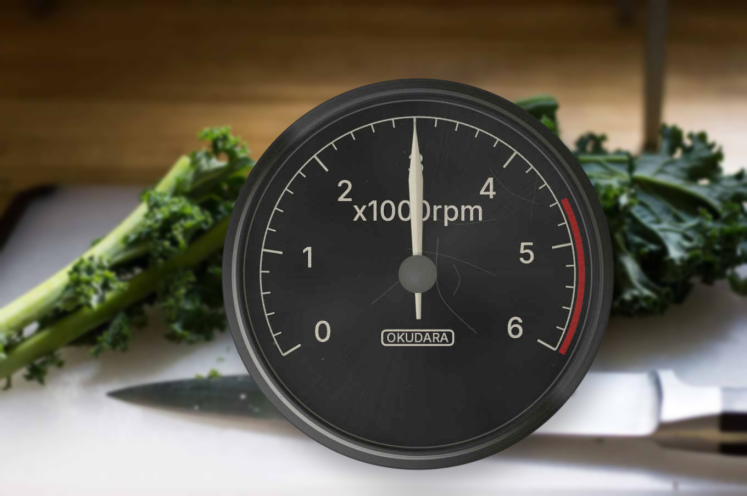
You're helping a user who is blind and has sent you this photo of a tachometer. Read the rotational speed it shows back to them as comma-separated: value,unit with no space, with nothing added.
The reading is 3000,rpm
